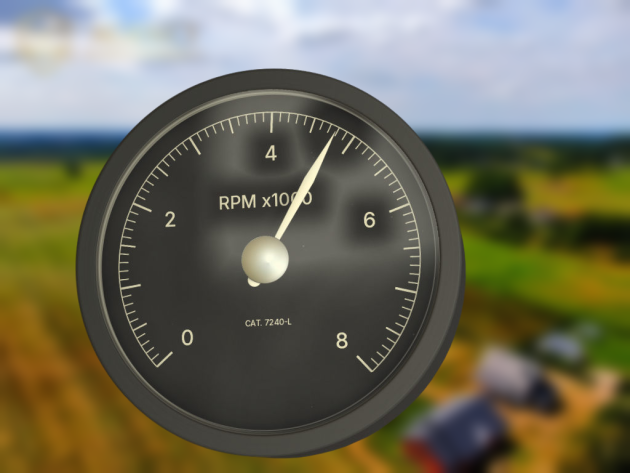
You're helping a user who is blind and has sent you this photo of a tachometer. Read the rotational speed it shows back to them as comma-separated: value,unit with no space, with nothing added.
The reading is 4800,rpm
